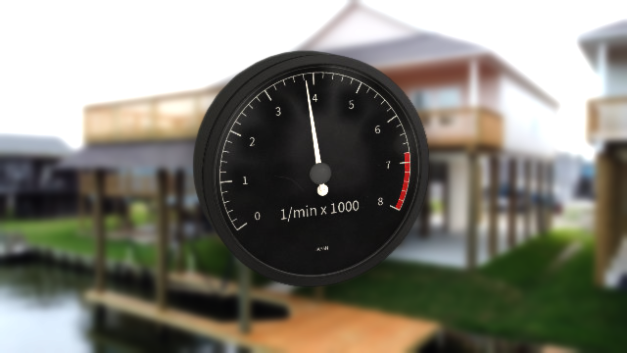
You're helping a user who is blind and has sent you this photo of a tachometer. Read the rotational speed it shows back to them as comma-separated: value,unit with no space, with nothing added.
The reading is 3800,rpm
